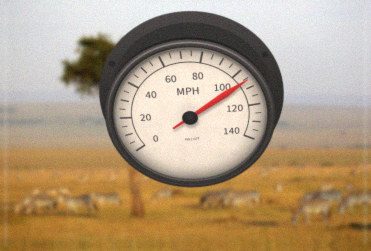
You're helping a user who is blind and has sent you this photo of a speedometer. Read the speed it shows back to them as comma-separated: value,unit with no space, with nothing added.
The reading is 105,mph
